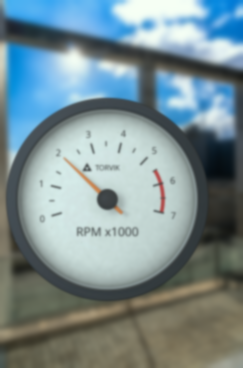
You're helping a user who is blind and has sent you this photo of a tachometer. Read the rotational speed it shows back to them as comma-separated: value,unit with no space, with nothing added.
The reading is 2000,rpm
